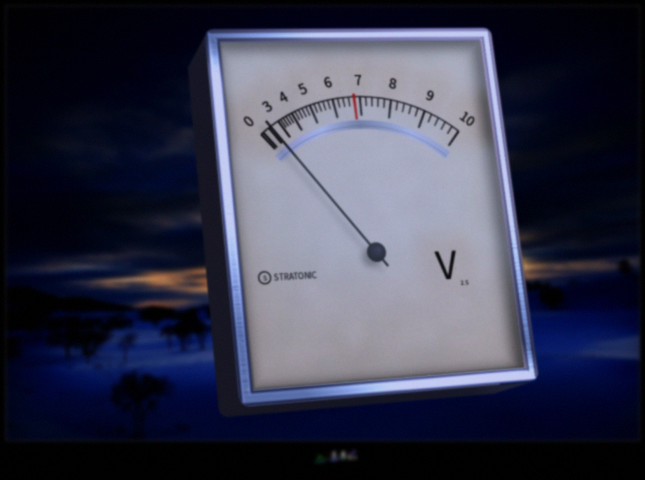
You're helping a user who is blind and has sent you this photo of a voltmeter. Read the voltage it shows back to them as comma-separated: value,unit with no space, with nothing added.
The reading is 2,V
